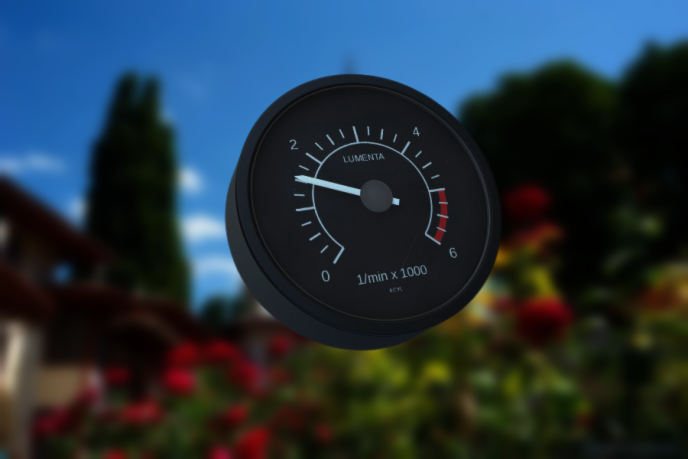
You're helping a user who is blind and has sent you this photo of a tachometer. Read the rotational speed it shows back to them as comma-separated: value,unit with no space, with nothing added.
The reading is 1500,rpm
